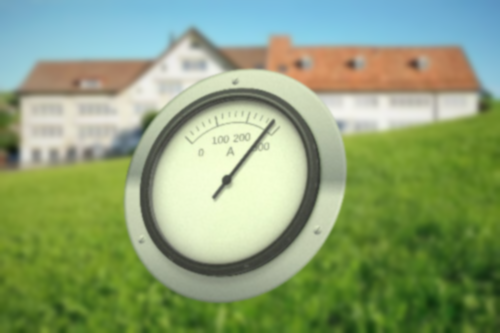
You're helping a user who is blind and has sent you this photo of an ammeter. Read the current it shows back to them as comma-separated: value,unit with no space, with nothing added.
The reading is 280,A
